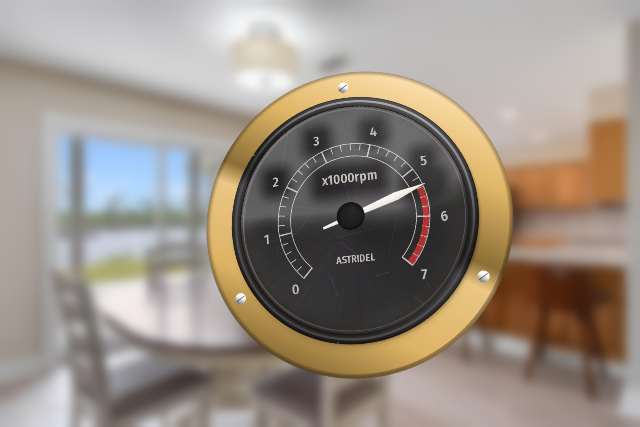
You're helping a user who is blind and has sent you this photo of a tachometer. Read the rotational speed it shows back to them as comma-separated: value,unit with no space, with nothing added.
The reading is 5400,rpm
